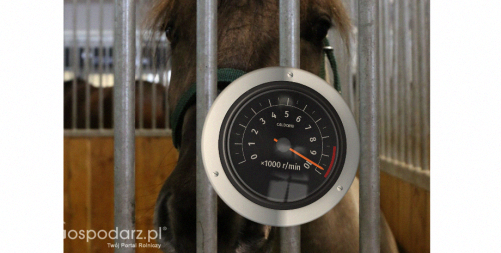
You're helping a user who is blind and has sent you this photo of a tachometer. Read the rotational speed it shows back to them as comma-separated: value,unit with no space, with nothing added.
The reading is 9750,rpm
